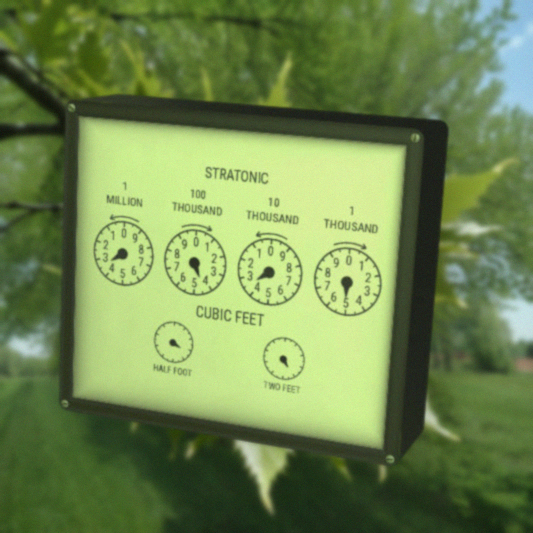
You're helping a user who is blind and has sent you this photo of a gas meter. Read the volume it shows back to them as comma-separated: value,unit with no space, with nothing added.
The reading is 343500,ft³
